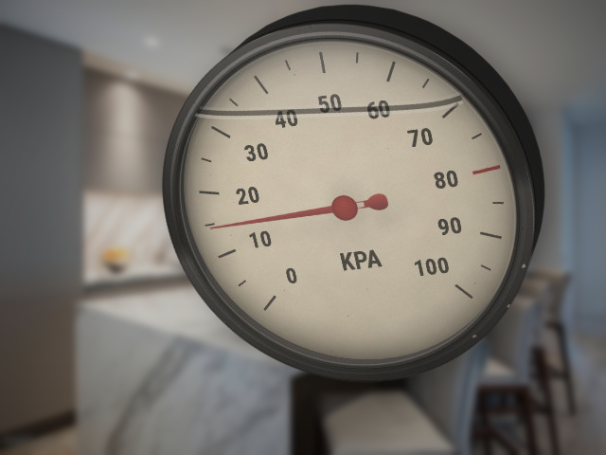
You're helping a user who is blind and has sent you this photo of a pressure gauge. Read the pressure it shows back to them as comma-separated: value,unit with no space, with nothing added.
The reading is 15,kPa
